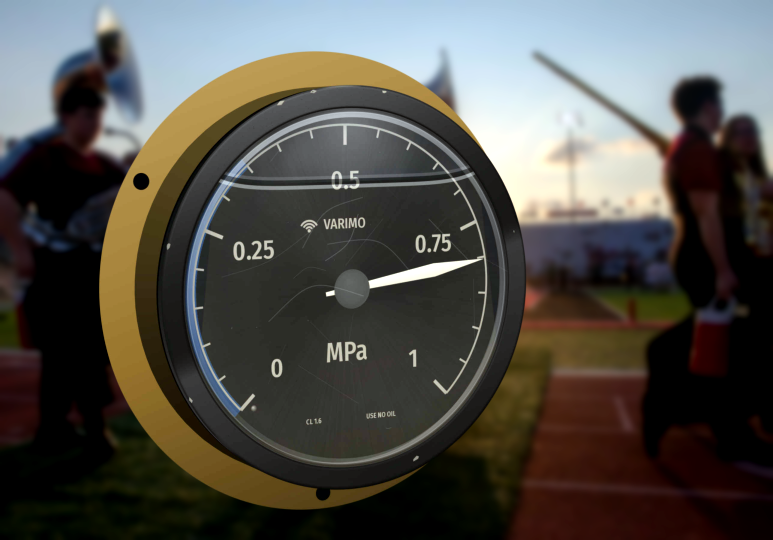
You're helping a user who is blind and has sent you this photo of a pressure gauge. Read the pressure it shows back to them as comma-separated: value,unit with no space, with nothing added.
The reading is 0.8,MPa
